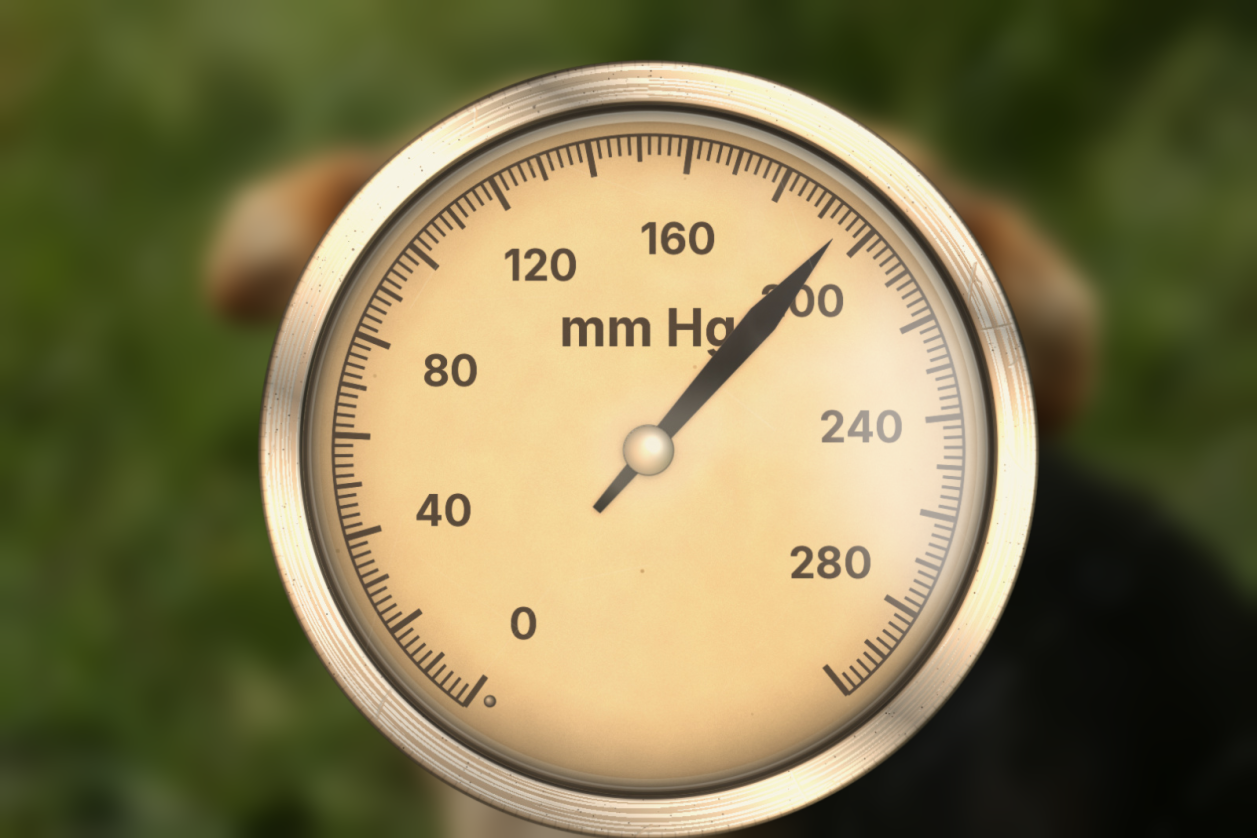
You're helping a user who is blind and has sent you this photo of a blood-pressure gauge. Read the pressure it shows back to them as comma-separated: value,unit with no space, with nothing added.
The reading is 195,mmHg
